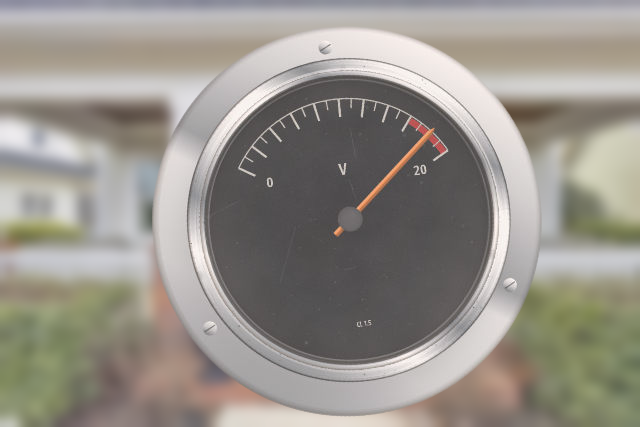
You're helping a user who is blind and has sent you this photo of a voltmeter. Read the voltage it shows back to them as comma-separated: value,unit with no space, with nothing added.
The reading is 18,V
